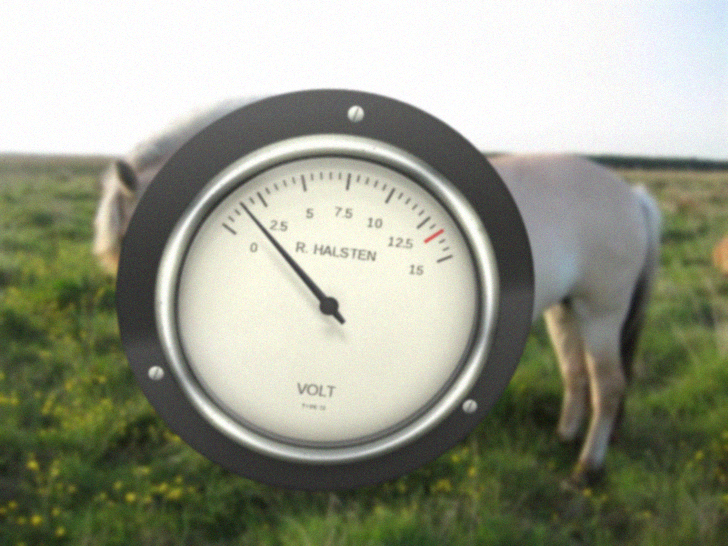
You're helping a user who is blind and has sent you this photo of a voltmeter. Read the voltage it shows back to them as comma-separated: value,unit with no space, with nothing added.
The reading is 1.5,V
